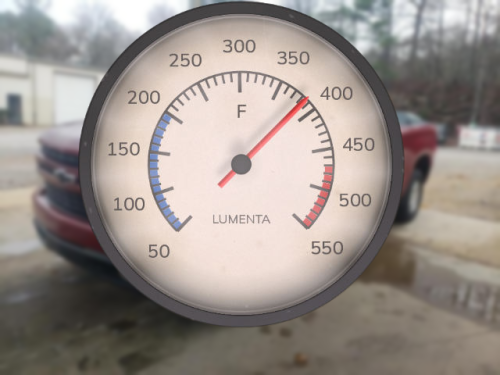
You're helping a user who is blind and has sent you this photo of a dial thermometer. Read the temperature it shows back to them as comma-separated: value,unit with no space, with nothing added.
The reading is 385,°F
